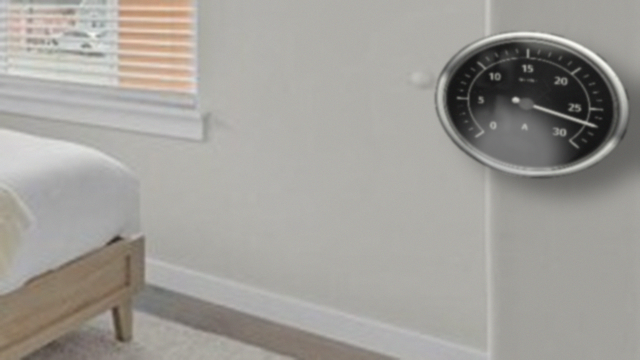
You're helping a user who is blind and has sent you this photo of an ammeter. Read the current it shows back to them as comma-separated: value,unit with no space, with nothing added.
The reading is 27,A
